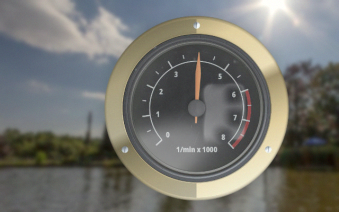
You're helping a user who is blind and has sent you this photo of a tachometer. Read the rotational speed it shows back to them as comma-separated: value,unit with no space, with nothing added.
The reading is 4000,rpm
